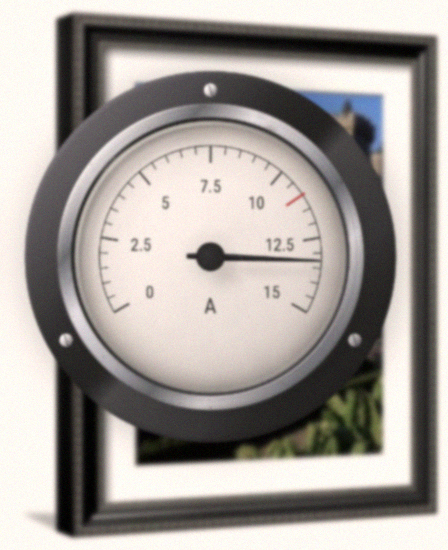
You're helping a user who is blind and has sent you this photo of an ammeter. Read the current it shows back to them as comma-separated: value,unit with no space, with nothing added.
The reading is 13.25,A
